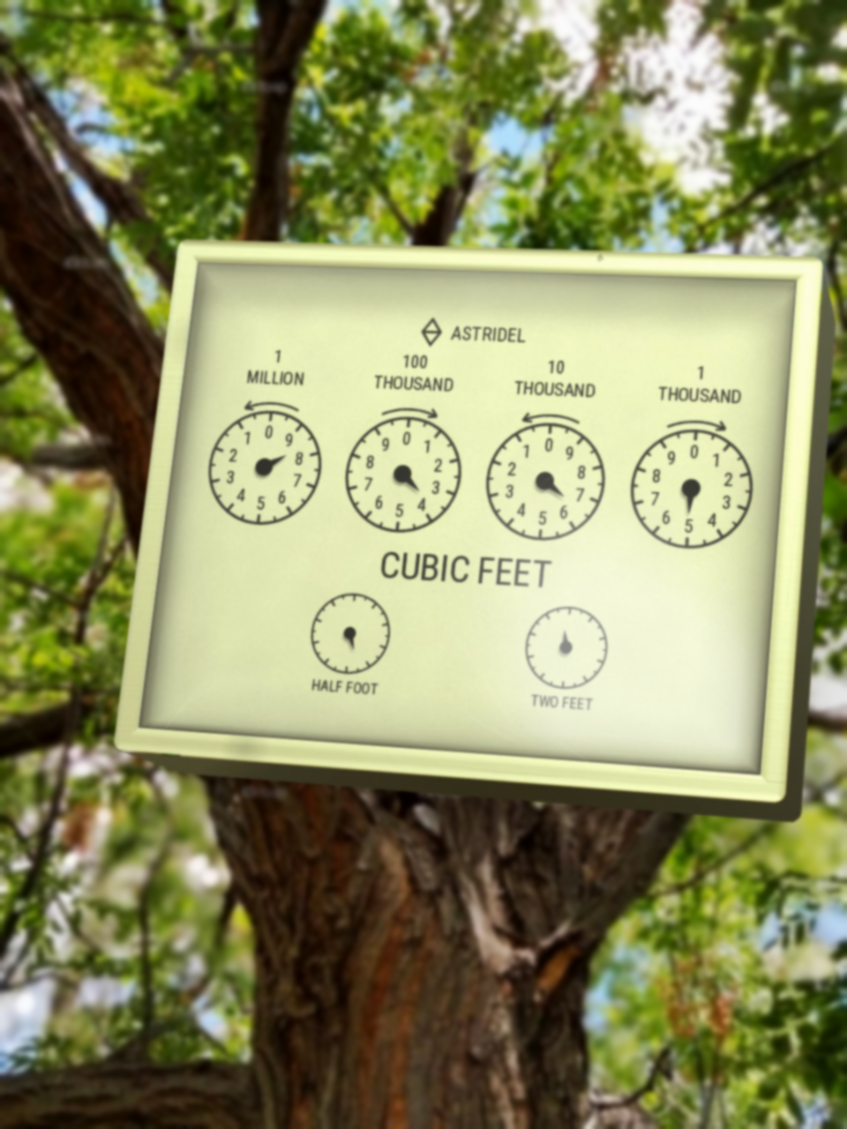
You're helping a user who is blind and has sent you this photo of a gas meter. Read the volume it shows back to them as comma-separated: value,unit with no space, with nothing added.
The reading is 836500,ft³
